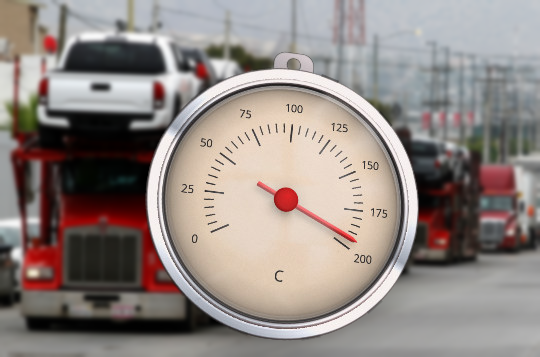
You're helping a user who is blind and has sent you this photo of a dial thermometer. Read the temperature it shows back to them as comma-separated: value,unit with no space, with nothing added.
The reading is 195,°C
